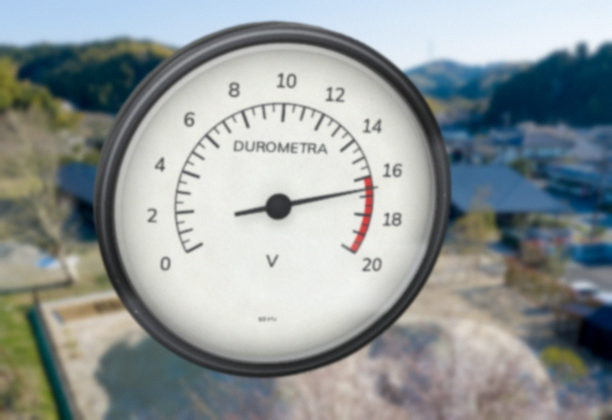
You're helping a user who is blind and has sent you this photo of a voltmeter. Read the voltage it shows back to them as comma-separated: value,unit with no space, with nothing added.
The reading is 16.5,V
